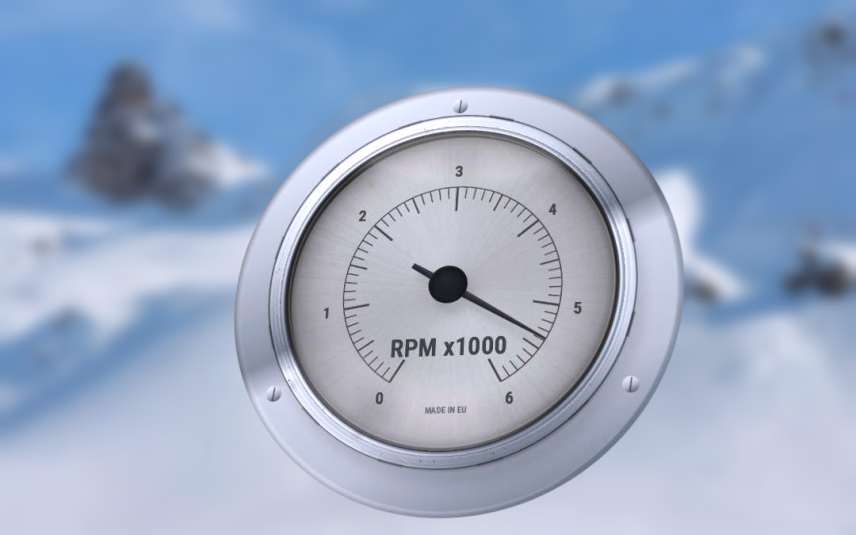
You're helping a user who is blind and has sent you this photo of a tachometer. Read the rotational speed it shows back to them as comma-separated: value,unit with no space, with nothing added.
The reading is 5400,rpm
